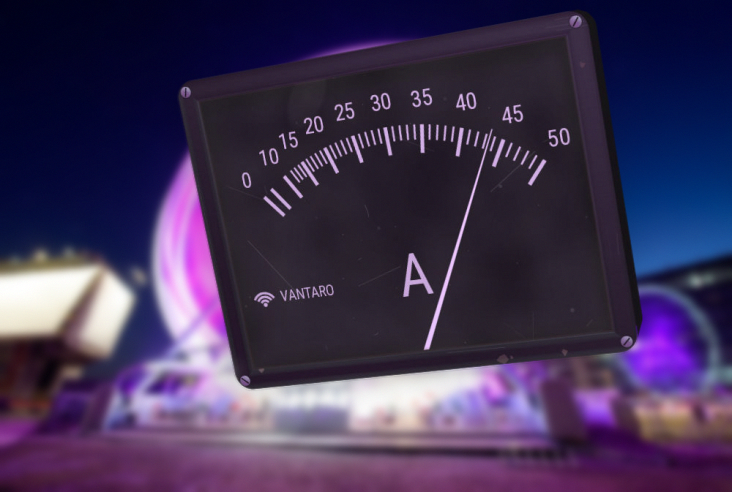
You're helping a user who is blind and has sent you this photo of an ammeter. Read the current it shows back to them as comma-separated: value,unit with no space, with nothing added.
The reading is 43.5,A
